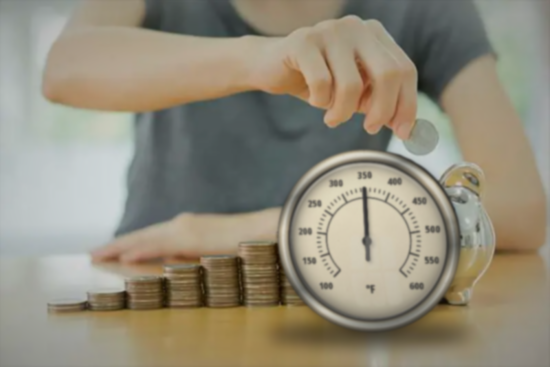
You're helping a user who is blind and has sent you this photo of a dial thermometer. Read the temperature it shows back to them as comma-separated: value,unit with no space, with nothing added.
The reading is 350,°F
